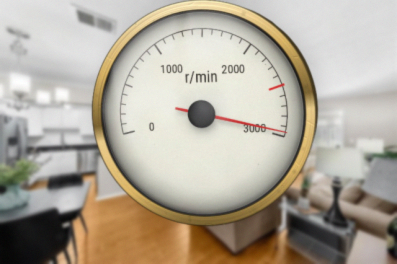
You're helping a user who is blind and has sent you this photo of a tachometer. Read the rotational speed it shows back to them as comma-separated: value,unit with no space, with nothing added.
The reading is 2950,rpm
